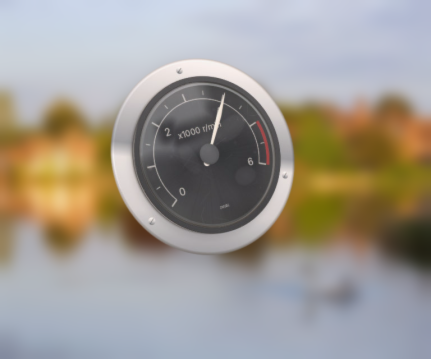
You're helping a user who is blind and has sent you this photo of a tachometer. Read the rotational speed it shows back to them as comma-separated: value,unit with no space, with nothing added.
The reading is 4000,rpm
